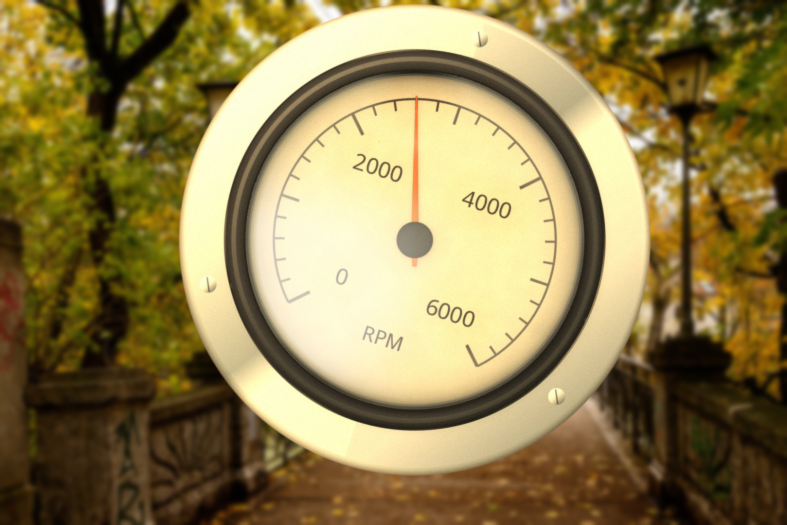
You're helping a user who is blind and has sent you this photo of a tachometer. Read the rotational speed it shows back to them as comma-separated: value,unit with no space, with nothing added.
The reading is 2600,rpm
